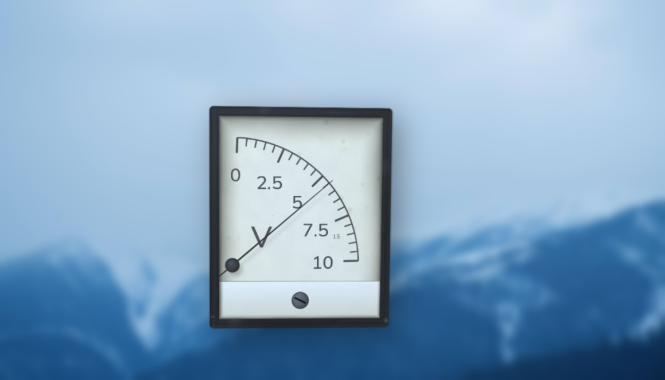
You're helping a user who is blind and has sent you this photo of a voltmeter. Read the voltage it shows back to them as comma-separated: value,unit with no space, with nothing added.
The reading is 5.5,V
